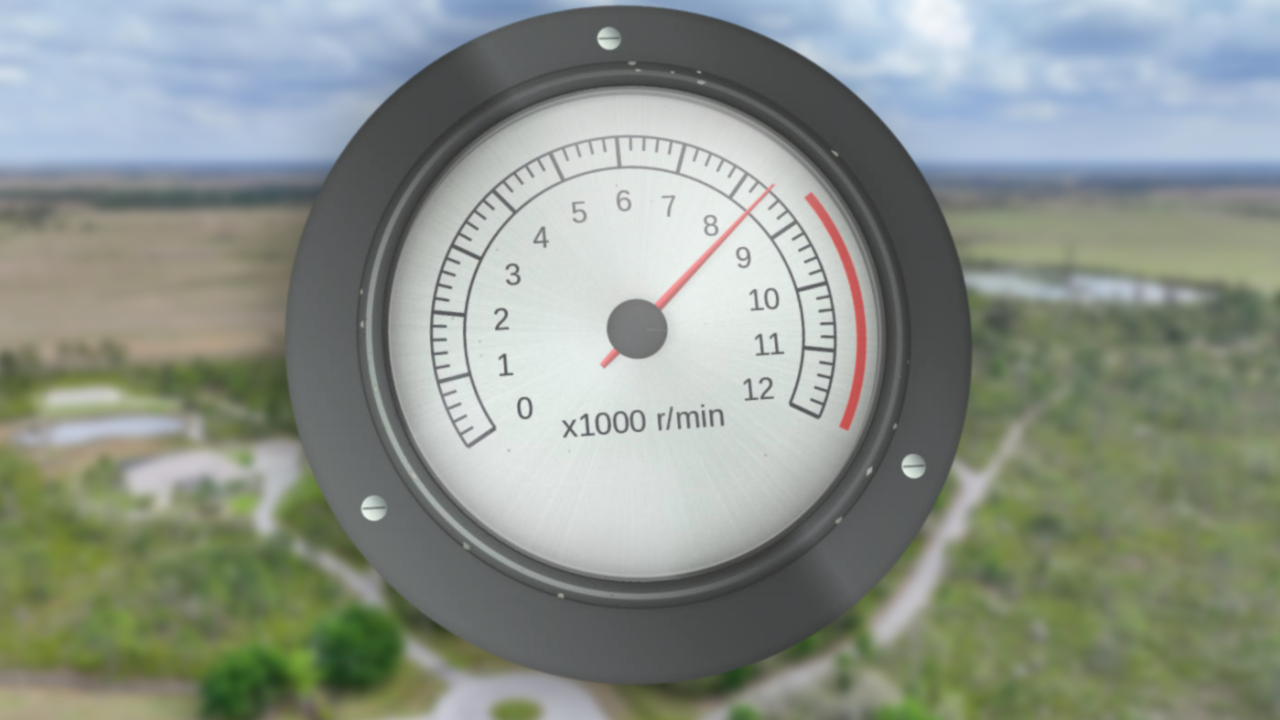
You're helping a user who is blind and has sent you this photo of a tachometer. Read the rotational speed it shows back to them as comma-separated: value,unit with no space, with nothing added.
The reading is 8400,rpm
